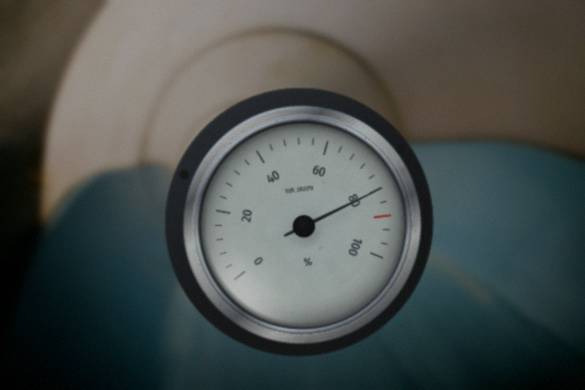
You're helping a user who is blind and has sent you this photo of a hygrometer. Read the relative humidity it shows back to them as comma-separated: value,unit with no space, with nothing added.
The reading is 80,%
